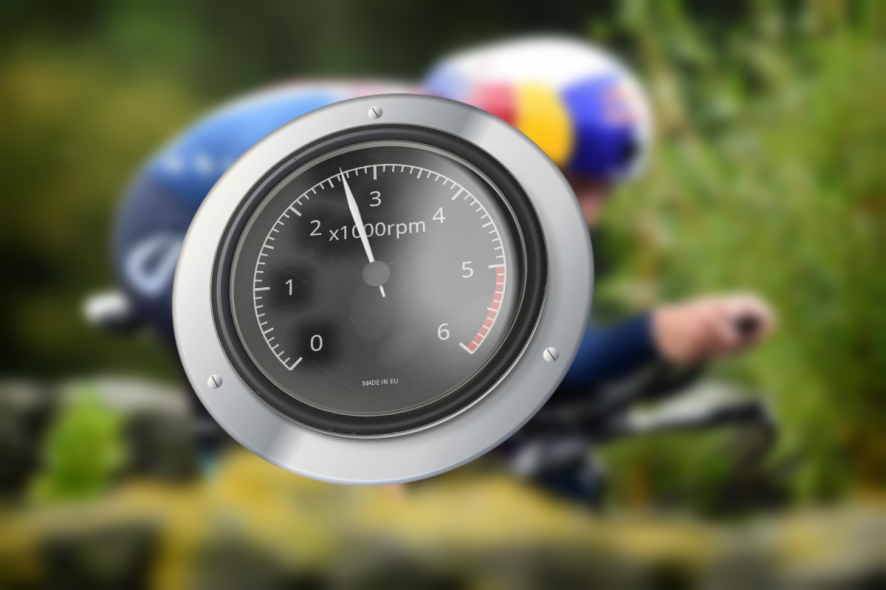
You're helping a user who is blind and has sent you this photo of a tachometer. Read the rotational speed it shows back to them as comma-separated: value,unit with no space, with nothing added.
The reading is 2650,rpm
